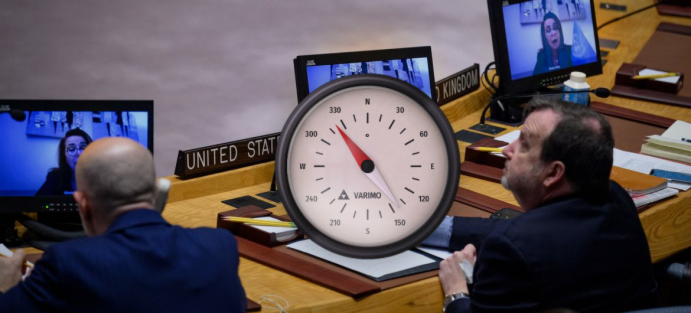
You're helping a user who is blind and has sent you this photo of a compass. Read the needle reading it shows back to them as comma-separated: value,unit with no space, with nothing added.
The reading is 322.5,°
